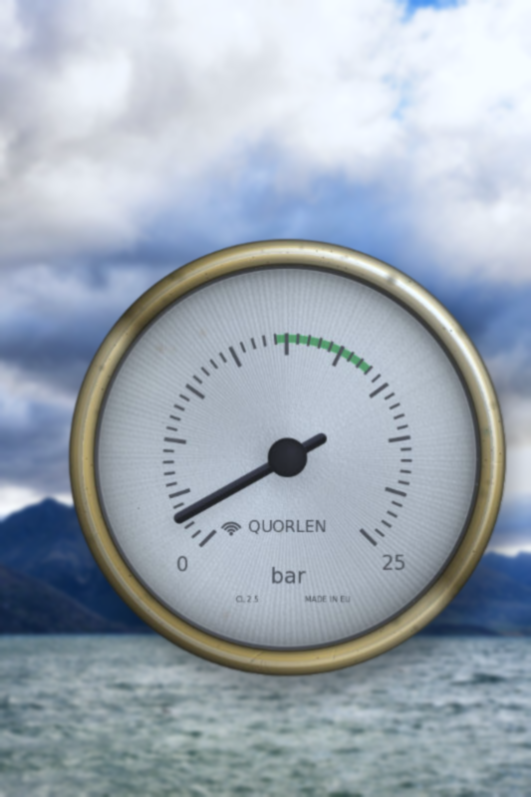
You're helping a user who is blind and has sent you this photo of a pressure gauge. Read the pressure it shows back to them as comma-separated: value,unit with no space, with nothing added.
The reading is 1.5,bar
